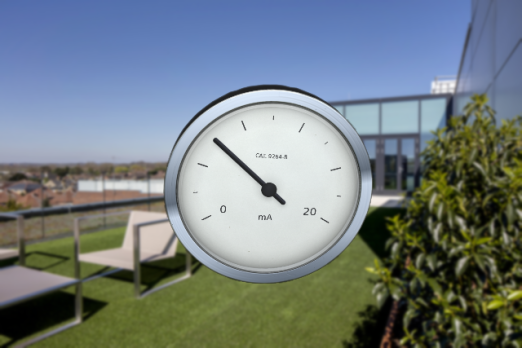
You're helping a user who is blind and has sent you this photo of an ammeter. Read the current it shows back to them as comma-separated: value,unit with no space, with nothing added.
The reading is 6,mA
